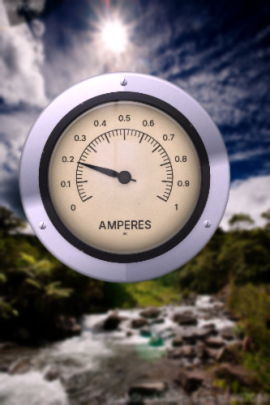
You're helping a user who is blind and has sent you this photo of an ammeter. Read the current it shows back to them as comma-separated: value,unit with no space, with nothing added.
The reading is 0.2,A
